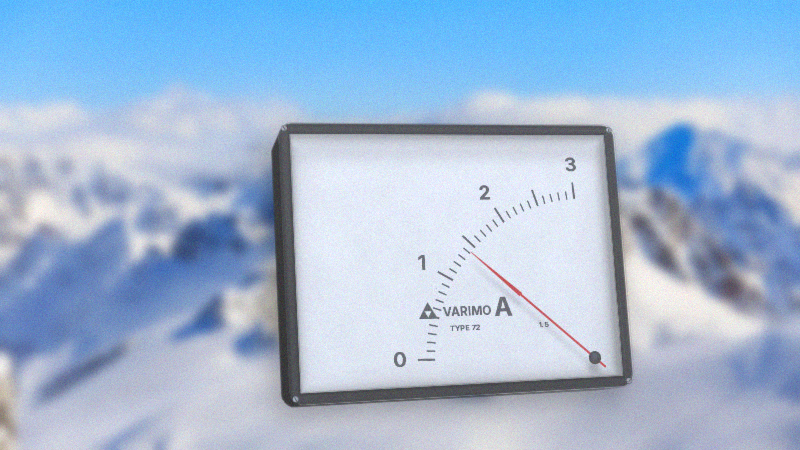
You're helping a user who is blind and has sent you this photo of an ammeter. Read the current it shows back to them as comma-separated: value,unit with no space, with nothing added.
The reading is 1.4,A
